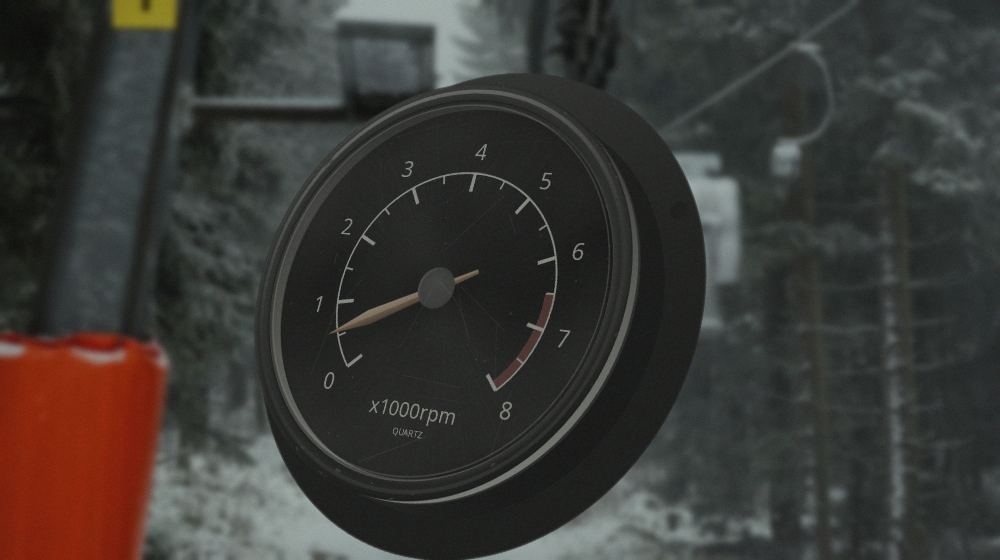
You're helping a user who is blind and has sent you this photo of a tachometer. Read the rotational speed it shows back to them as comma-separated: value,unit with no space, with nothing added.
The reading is 500,rpm
